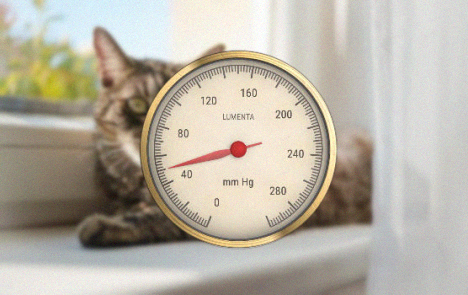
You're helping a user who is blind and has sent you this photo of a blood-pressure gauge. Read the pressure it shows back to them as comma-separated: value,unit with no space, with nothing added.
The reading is 50,mmHg
